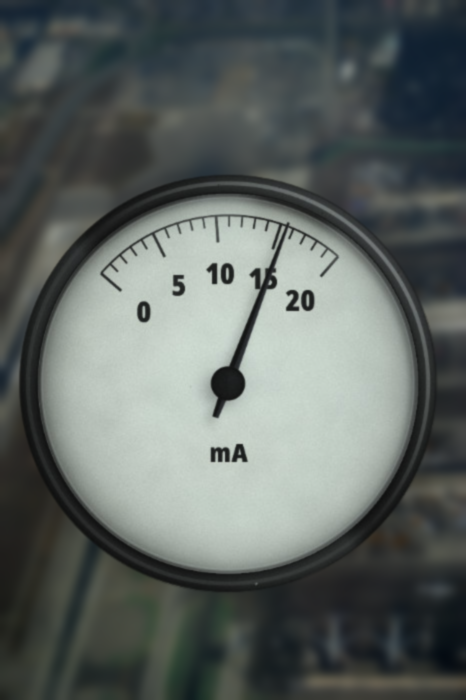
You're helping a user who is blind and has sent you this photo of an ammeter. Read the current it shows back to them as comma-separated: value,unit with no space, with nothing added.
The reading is 15.5,mA
